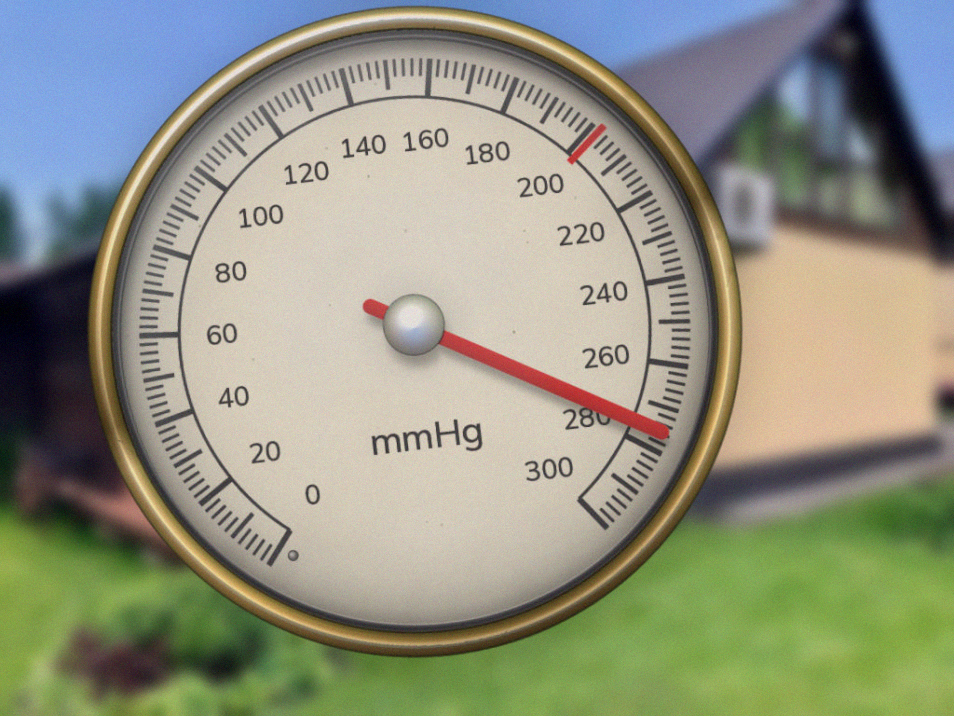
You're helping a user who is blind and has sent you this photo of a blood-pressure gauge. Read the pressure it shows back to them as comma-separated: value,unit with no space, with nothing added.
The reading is 276,mmHg
